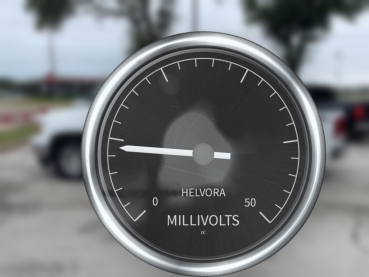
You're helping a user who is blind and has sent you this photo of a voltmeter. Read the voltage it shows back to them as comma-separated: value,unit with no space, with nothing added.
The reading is 9,mV
